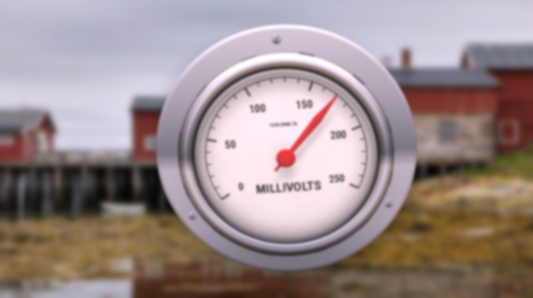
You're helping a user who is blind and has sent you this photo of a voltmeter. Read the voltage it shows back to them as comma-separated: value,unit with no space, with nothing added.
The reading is 170,mV
